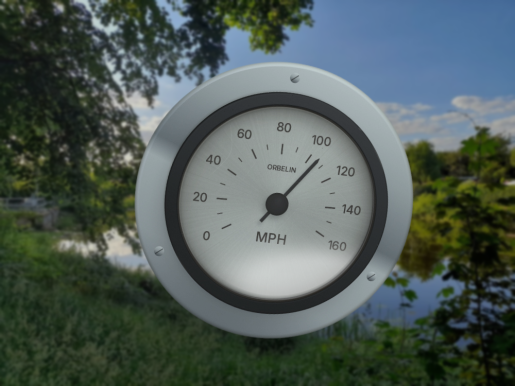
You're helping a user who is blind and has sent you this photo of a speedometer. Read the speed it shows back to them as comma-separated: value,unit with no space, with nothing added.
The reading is 105,mph
